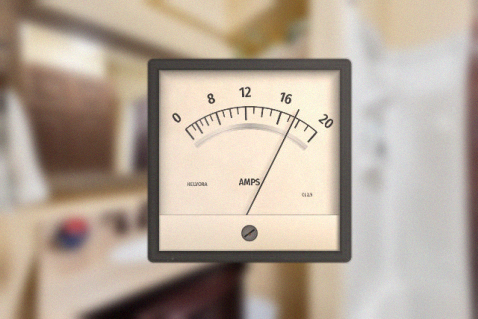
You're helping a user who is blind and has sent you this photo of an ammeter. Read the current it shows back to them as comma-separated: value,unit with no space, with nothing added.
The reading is 17.5,A
